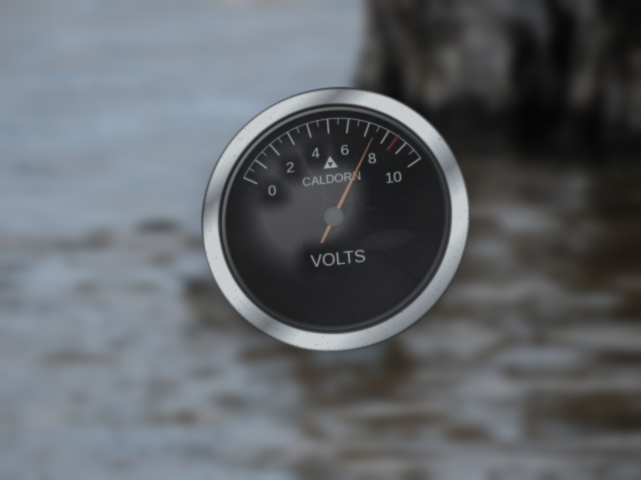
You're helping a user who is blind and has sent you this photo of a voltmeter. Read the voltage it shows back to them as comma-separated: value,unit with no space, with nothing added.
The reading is 7.5,V
